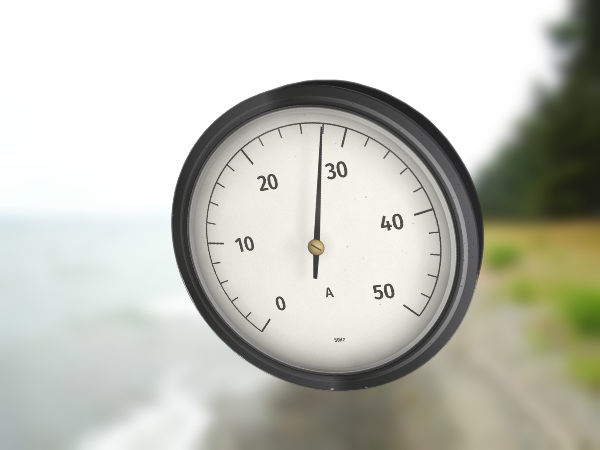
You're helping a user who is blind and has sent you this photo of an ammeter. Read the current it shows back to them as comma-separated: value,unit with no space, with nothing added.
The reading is 28,A
